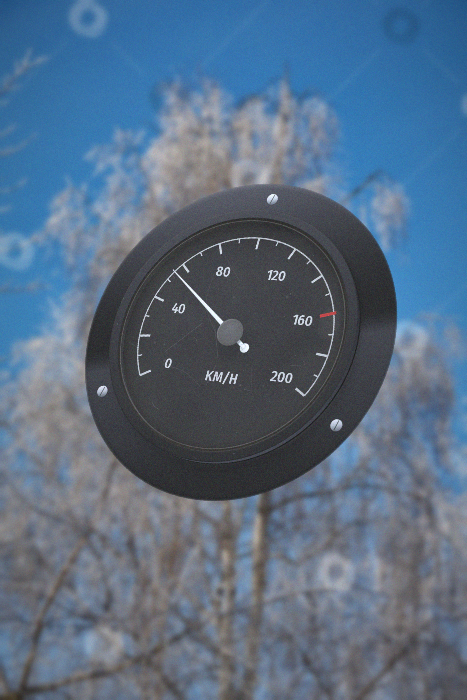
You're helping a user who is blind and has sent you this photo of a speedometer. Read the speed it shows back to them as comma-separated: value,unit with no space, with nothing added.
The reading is 55,km/h
